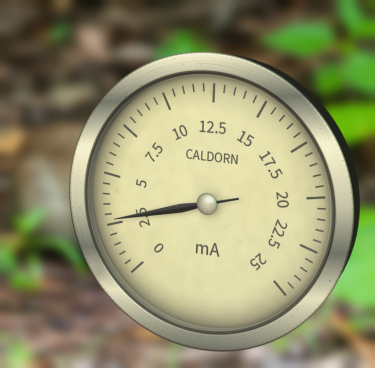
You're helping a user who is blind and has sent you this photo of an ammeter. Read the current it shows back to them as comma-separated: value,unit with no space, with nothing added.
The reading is 2.75,mA
